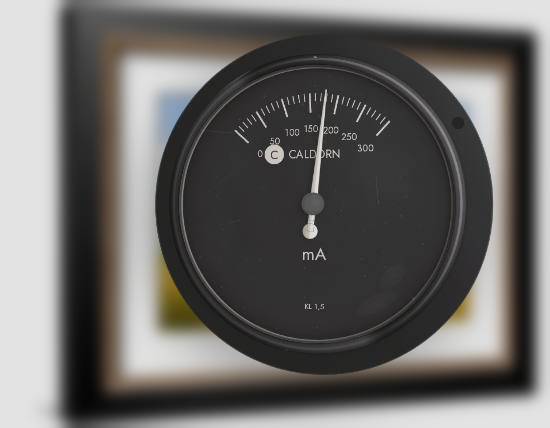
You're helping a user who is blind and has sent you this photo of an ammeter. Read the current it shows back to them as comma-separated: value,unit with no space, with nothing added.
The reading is 180,mA
